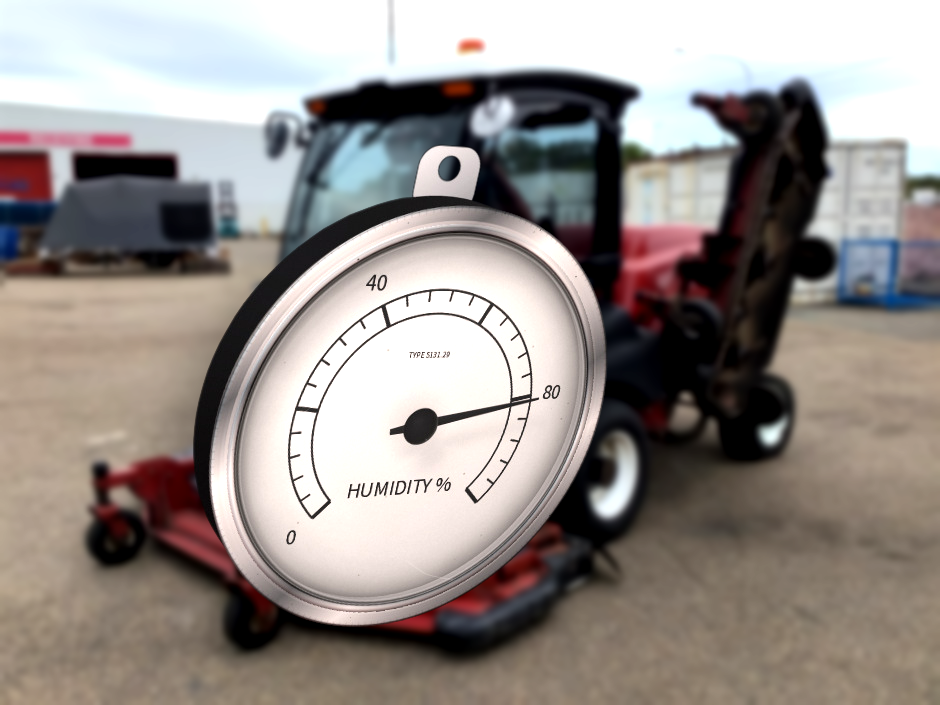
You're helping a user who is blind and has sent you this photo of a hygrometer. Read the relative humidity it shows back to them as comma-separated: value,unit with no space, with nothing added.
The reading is 80,%
